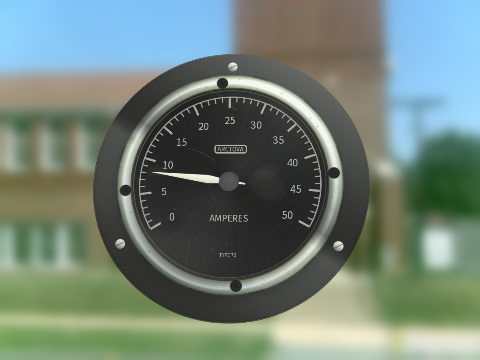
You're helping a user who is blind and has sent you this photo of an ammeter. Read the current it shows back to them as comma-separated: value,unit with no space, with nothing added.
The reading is 8,A
